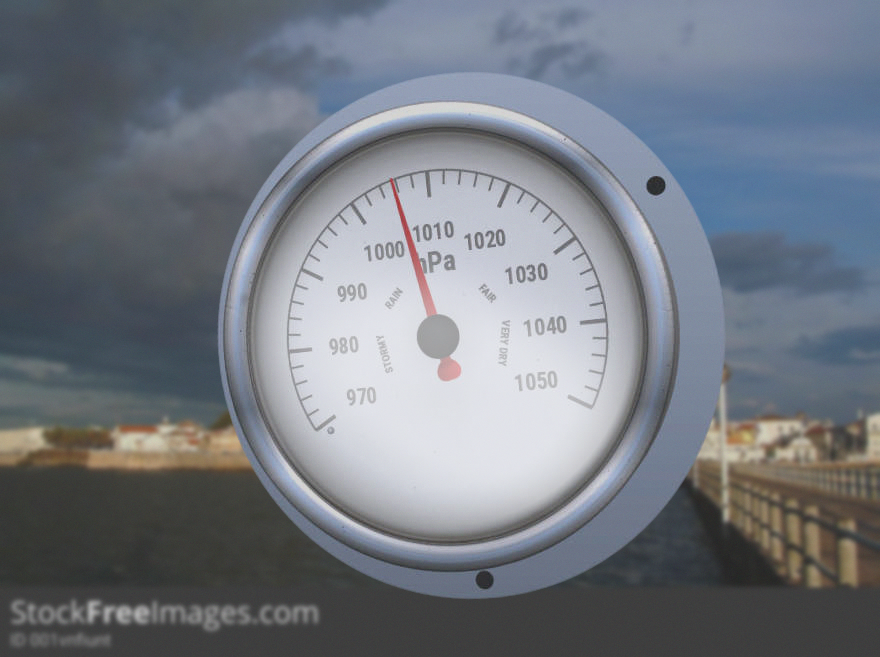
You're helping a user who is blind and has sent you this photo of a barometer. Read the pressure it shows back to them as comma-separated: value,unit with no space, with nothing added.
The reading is 1006,hPa
